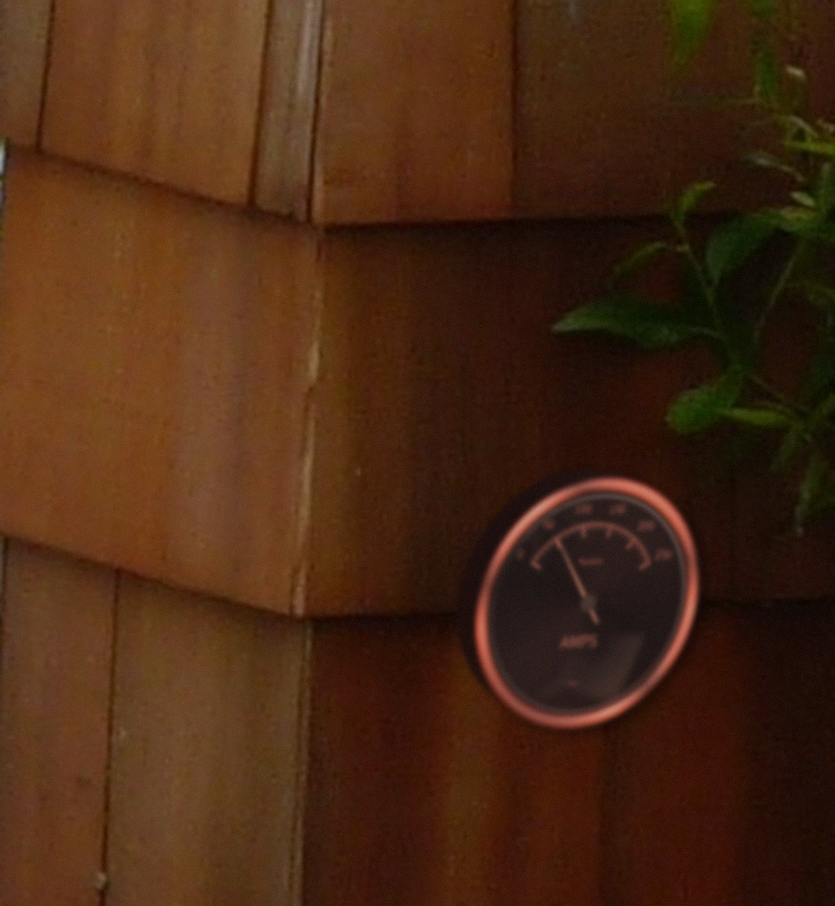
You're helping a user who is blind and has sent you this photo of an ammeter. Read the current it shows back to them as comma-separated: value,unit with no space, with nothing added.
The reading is 50,A
